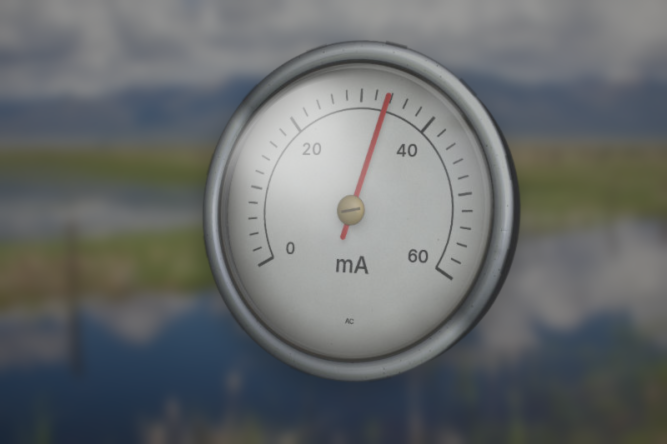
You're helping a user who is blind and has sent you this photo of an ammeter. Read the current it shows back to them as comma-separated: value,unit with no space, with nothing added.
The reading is 34,mA
